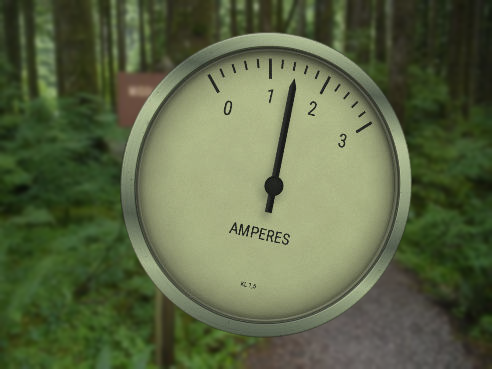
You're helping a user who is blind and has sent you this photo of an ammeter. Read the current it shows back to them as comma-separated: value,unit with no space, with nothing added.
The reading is 1.4,A
